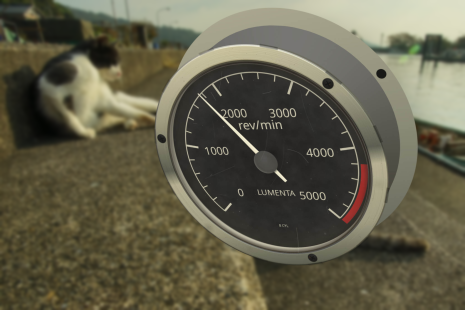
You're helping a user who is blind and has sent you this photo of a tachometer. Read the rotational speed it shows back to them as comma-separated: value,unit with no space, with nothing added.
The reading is 1800,rpm
